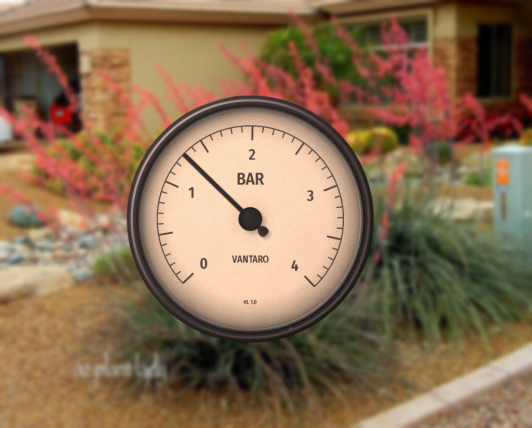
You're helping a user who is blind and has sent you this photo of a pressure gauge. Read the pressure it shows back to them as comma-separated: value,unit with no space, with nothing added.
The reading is 1.3,bar
